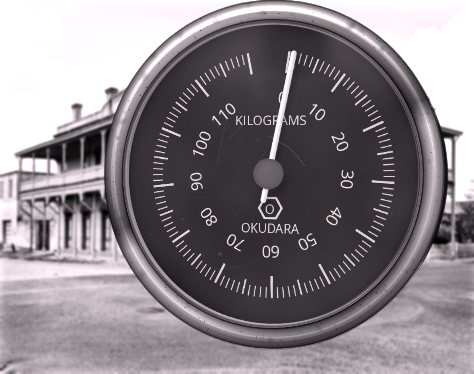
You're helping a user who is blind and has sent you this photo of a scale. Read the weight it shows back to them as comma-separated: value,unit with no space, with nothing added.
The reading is 1,kg
